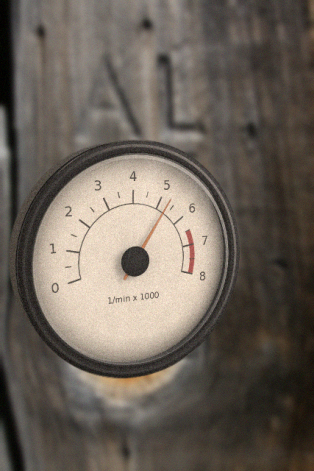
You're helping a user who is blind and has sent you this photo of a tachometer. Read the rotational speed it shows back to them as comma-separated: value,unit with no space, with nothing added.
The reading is 5250,rpm
